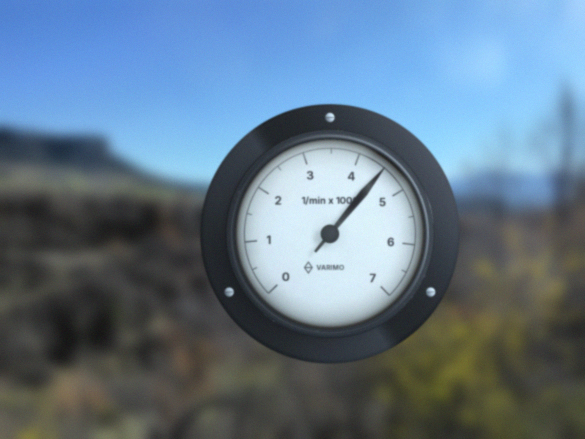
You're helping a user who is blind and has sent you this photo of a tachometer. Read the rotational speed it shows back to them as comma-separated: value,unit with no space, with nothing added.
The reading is 4500,rpm
